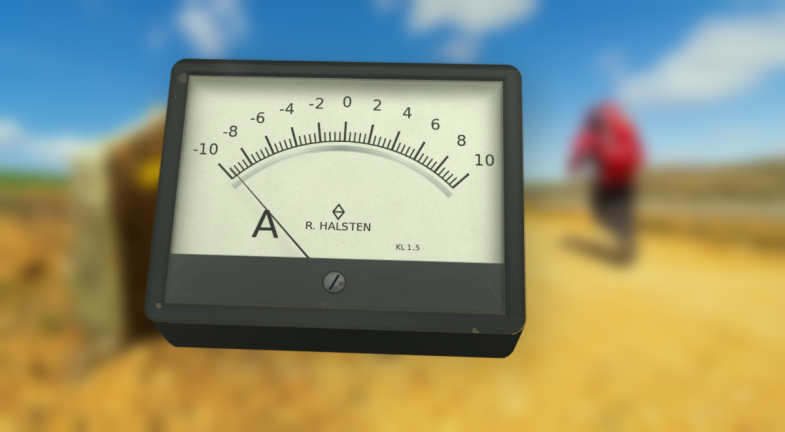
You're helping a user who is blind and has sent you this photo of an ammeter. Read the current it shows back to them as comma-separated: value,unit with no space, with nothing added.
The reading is -9.6,A
